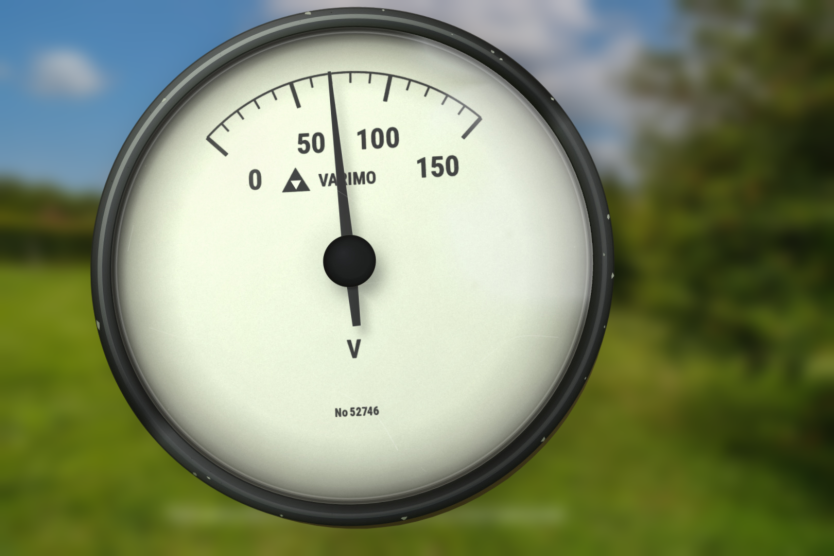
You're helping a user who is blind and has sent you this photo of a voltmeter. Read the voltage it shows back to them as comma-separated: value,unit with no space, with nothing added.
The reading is 70,V
